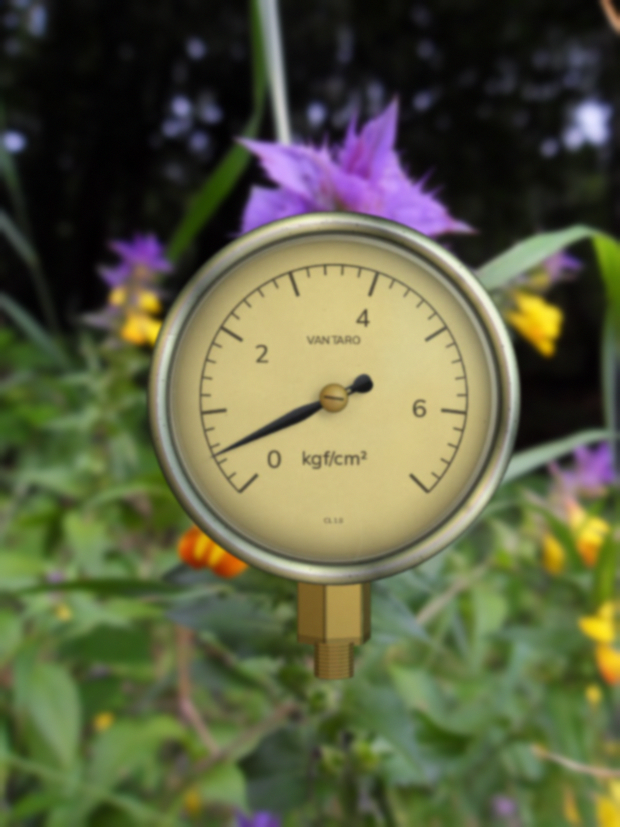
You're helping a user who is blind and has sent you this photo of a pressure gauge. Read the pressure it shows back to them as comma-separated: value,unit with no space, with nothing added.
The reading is 0.5,kg/cm²
